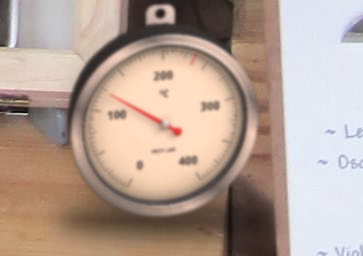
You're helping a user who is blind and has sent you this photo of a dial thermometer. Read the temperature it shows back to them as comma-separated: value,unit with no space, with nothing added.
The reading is 125,°C
